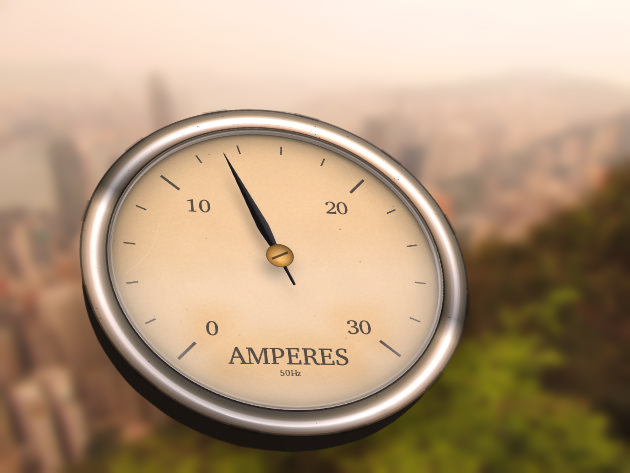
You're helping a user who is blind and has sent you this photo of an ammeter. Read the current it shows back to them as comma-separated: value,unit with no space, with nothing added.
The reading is 13,A
